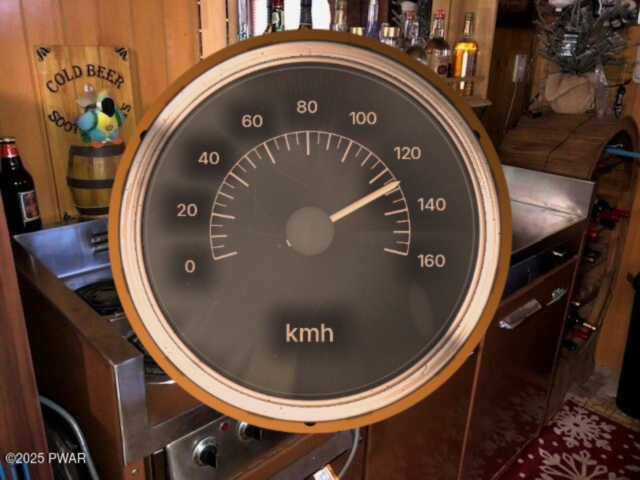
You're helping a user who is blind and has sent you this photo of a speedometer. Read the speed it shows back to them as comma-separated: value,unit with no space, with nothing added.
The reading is 127.5,km/h
